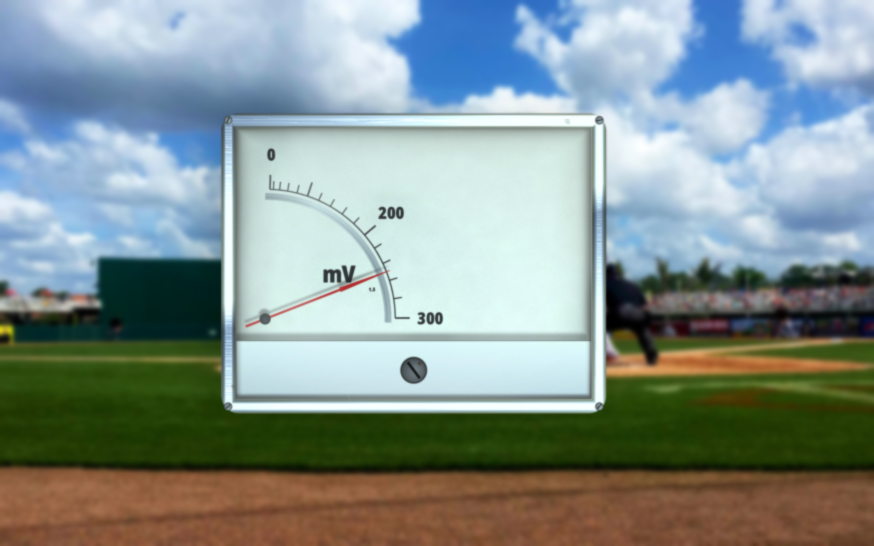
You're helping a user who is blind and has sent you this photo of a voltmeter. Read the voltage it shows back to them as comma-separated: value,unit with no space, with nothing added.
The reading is 250,mV
